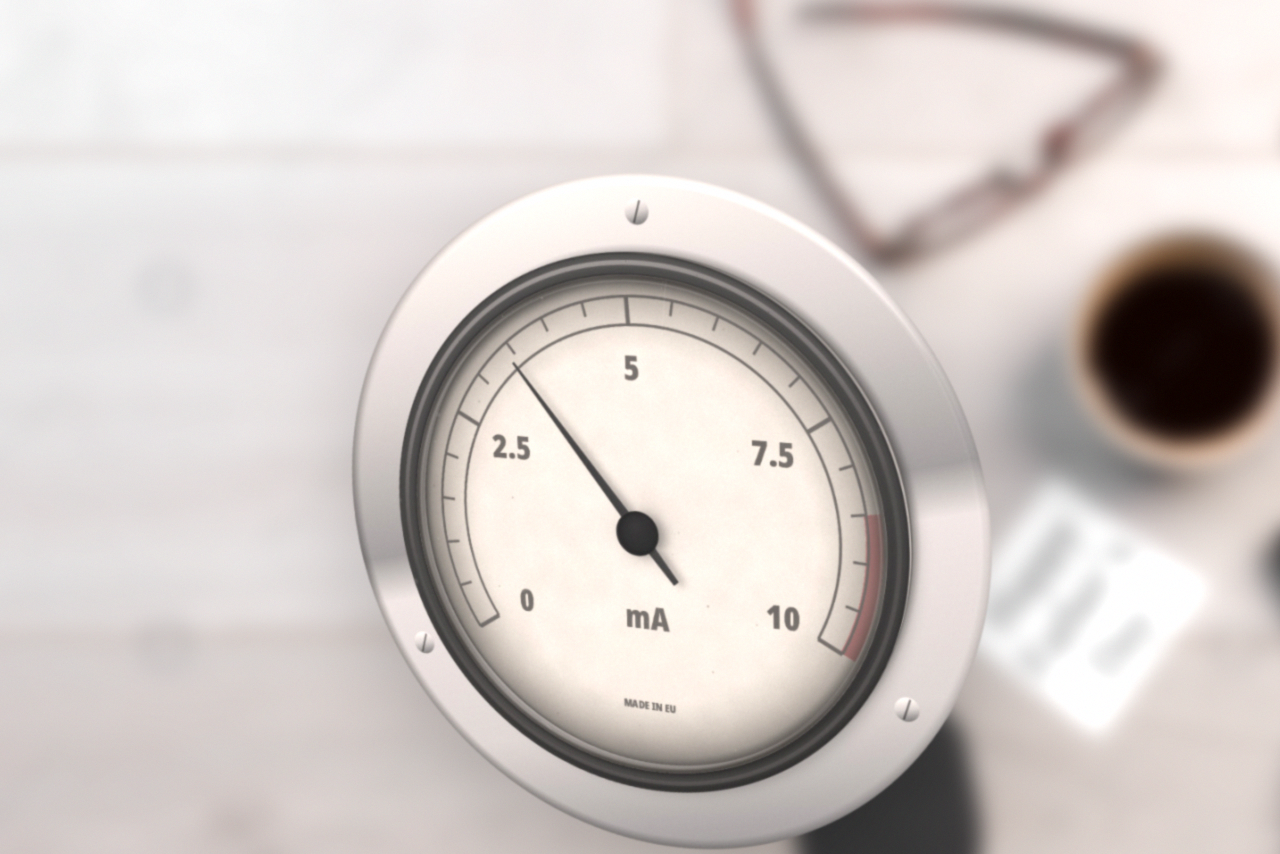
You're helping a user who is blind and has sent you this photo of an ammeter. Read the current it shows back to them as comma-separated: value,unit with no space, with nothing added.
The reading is 3.5,mA
